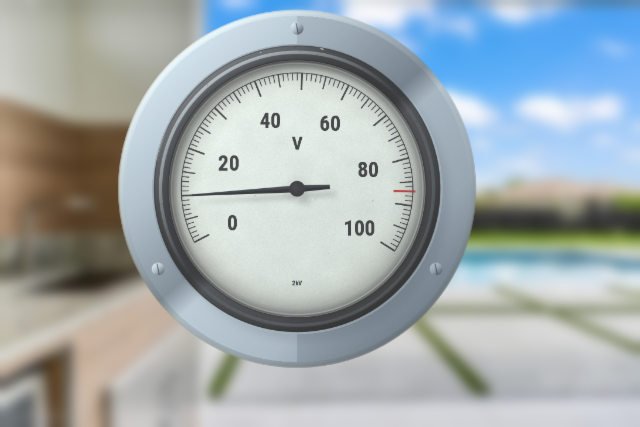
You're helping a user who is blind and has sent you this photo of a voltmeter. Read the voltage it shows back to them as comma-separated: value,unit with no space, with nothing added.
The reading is 10,V
